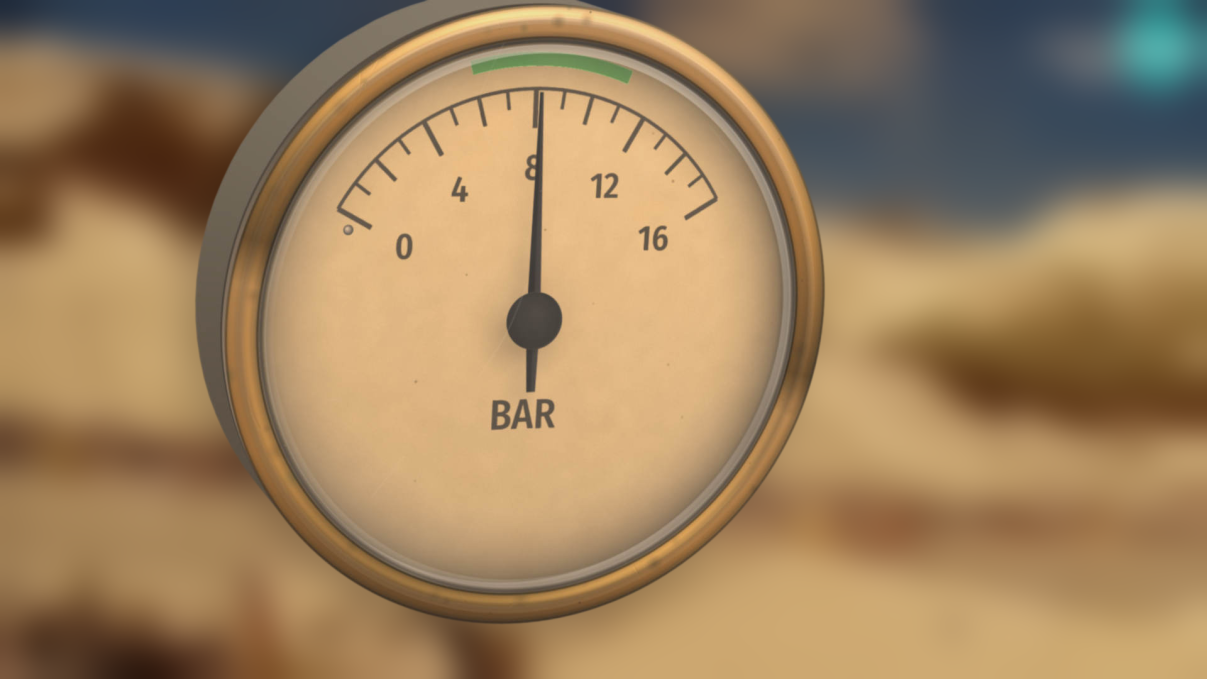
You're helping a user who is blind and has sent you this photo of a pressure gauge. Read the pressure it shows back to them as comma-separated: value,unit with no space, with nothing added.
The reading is 8,bar
